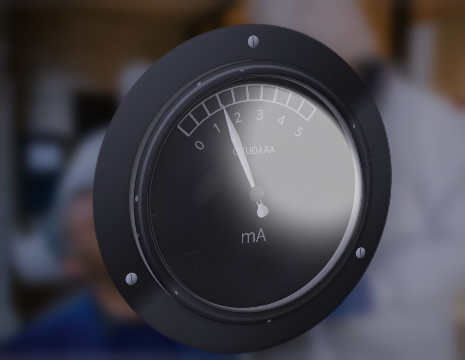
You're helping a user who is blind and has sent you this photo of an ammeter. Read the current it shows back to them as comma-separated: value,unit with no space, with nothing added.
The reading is 1.5,mA
